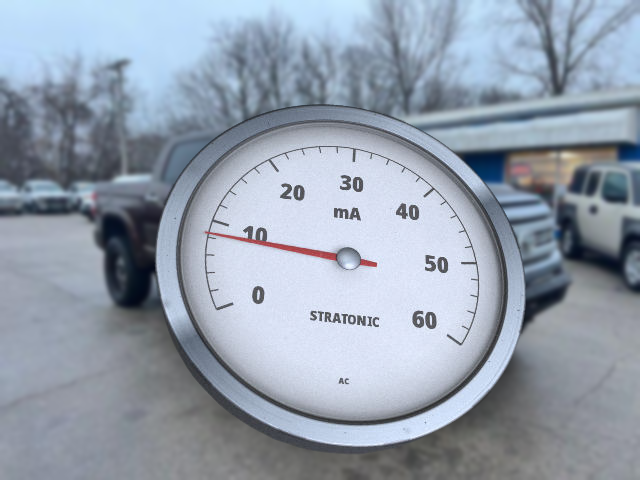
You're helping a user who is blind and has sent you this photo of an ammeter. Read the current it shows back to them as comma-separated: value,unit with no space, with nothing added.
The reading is 8,mA
